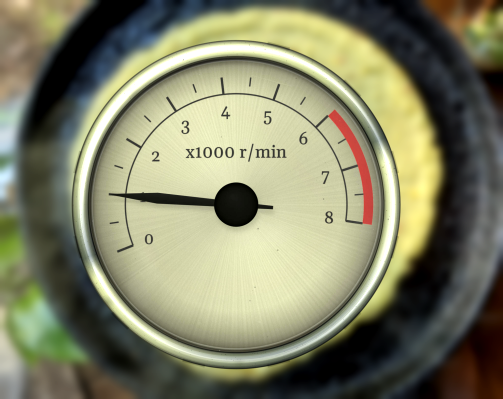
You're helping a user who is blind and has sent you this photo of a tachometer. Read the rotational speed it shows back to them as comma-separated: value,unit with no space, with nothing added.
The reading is 1000,rpm
